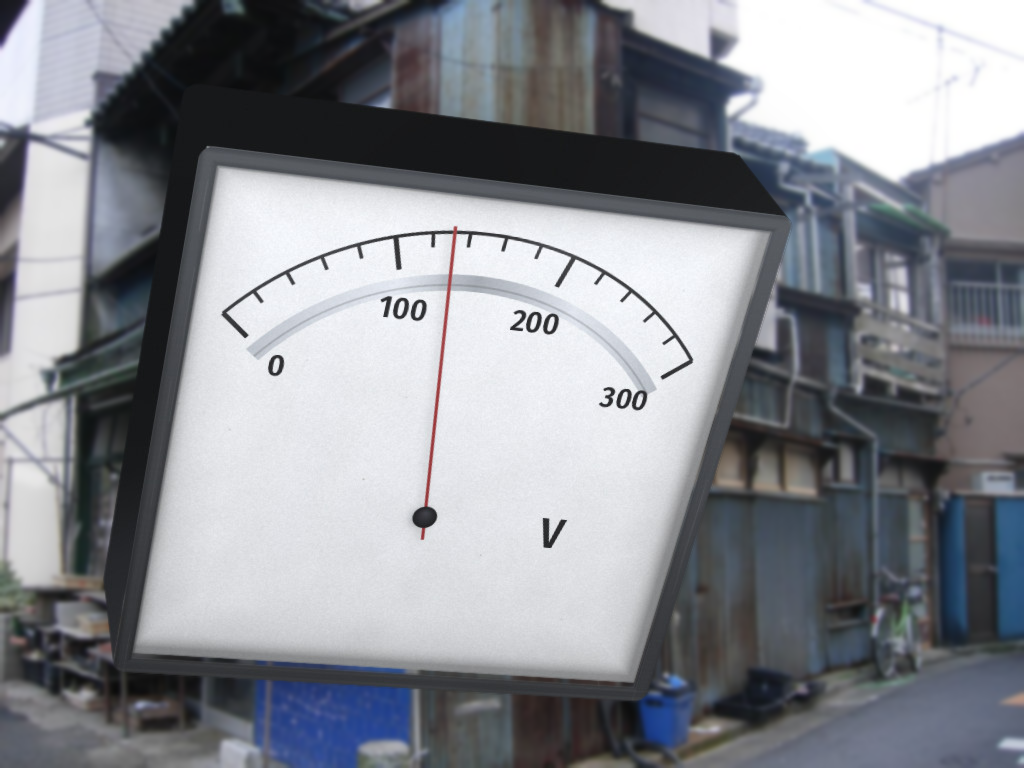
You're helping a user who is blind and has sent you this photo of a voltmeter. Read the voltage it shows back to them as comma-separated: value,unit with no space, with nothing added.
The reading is 130,V
